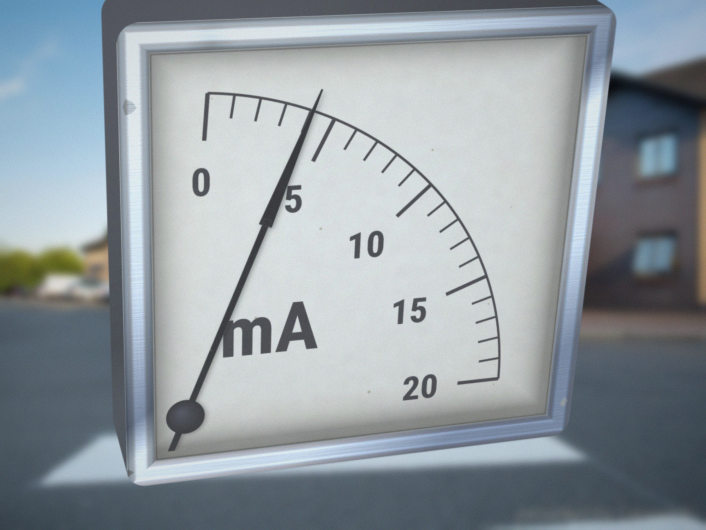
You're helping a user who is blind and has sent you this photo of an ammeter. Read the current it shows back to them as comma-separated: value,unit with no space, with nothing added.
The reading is 4,mA
